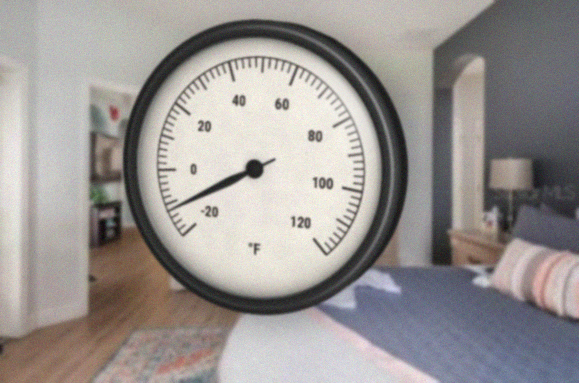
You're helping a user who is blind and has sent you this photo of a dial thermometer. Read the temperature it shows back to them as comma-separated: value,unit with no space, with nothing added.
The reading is -12,°F
